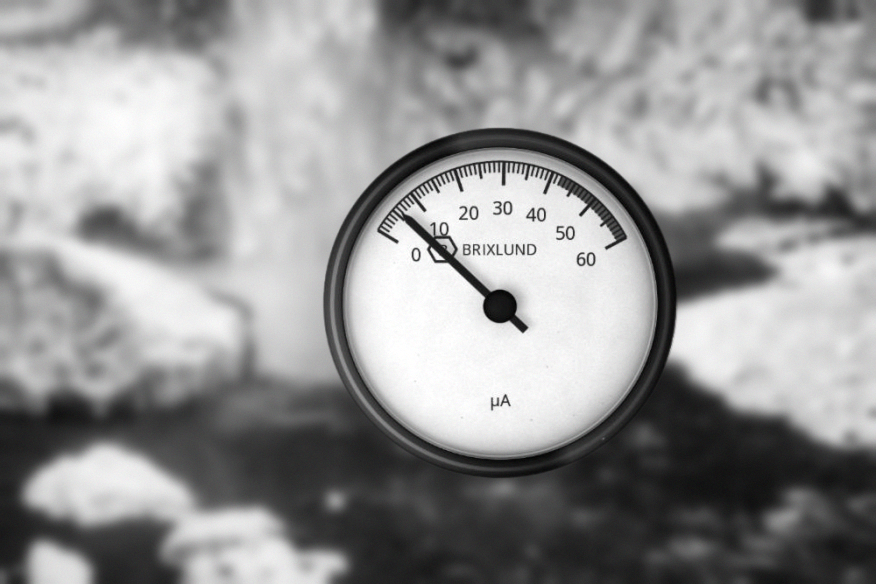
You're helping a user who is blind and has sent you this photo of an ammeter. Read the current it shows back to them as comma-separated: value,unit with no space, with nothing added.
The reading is 6,µA
